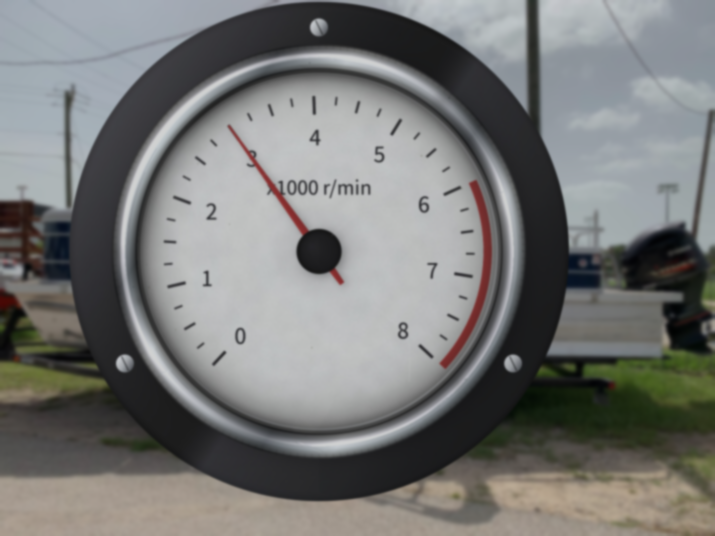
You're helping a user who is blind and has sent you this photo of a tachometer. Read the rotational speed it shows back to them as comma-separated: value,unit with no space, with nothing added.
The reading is 3000,rpm
